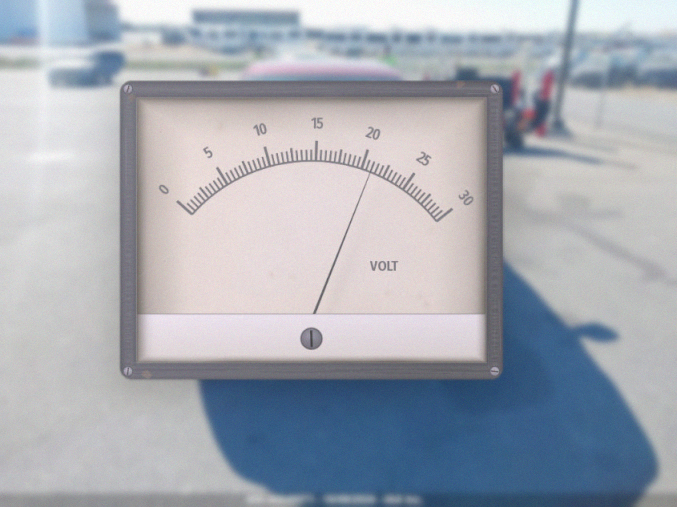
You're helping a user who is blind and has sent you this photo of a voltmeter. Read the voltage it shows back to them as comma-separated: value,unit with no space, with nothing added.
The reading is 21,V
